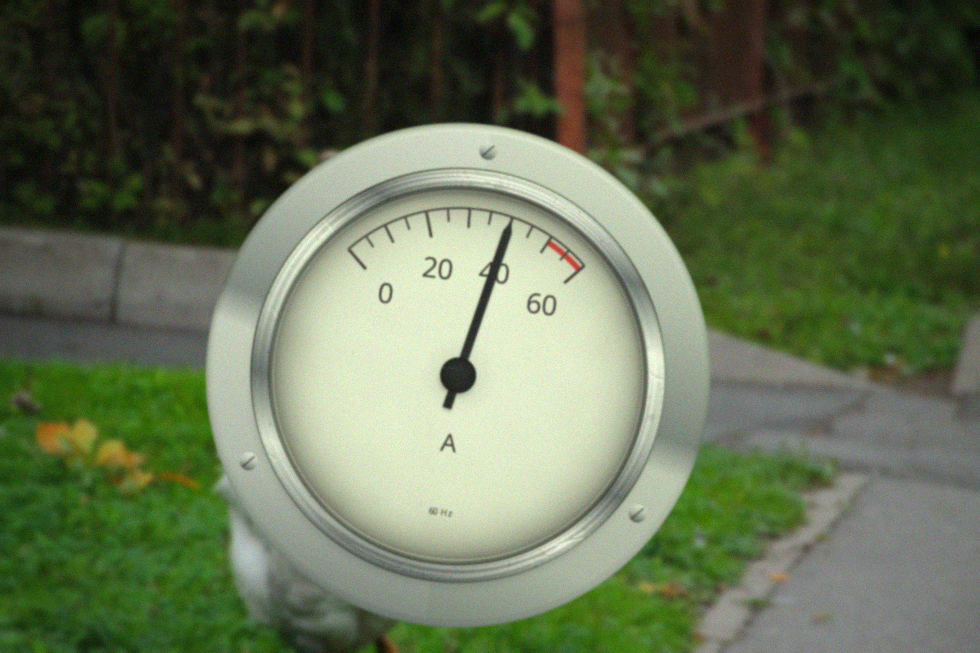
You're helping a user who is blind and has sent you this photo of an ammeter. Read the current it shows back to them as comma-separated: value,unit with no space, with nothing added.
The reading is 40,A
